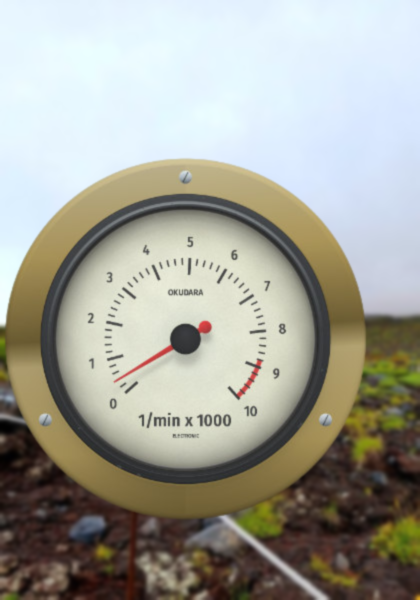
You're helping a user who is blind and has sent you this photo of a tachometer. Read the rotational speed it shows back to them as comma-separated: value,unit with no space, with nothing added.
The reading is 400,rpm
